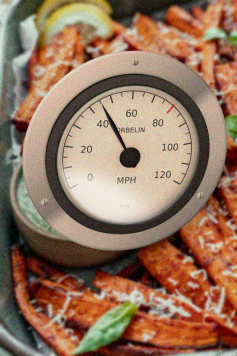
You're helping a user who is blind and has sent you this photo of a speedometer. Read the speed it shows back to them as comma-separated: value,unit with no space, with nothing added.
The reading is 45,mph
